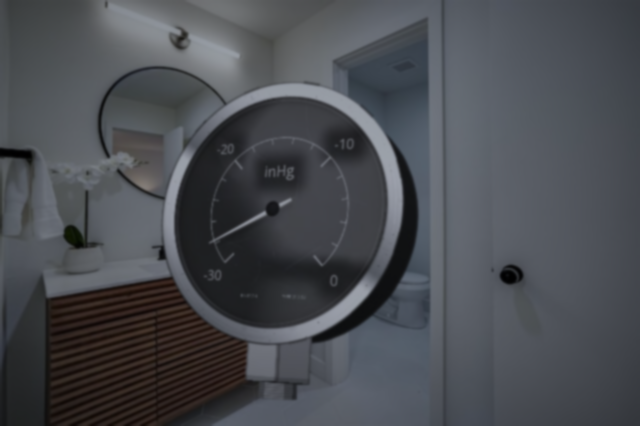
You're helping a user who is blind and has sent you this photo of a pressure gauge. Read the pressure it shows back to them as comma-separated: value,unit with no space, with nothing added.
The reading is -28,inHg
